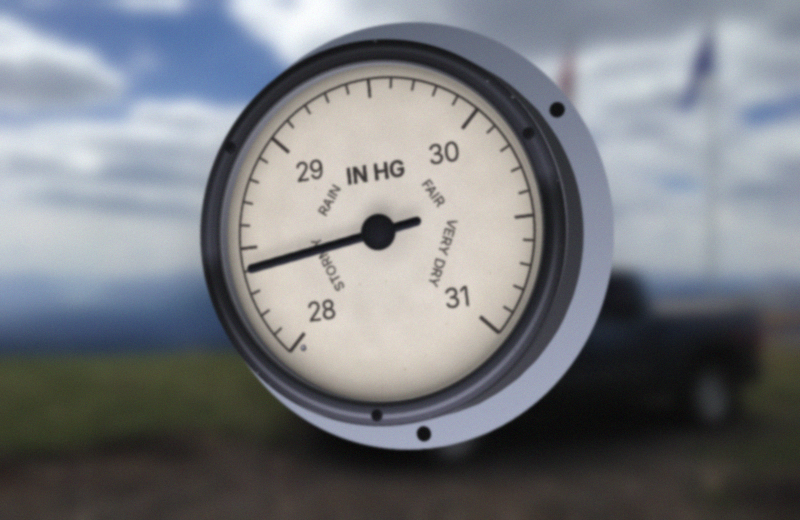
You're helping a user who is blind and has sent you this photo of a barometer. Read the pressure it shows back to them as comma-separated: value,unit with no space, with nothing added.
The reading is 28.4,inHg
